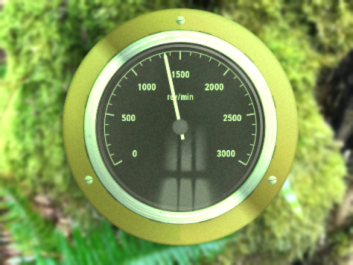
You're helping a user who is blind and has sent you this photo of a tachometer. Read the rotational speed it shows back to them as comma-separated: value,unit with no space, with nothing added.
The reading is 1350,rpm
